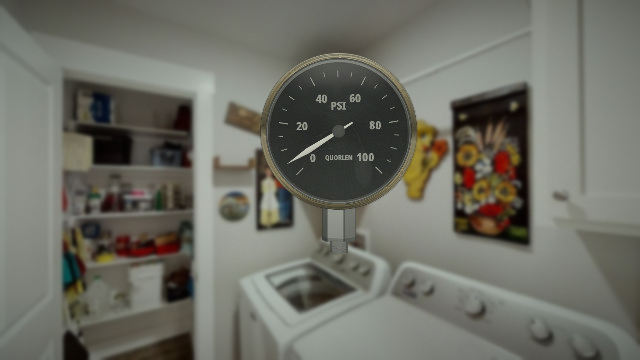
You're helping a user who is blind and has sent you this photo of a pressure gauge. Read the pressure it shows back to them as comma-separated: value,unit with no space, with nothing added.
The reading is 5,psi
